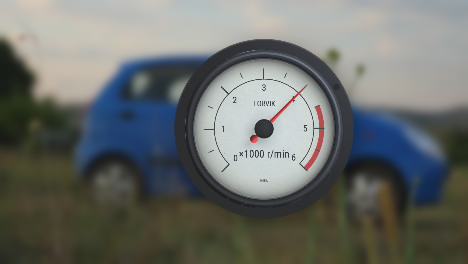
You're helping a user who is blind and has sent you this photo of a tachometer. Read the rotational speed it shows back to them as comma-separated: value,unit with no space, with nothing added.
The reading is 4000,rpm
